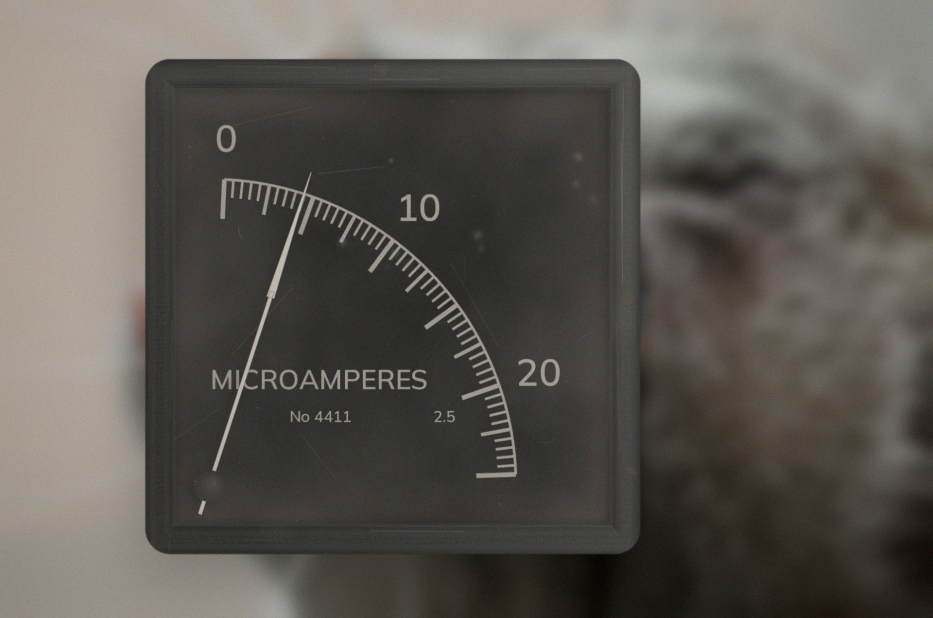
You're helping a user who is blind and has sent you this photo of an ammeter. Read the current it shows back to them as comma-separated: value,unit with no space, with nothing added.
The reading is 4.5,µA
